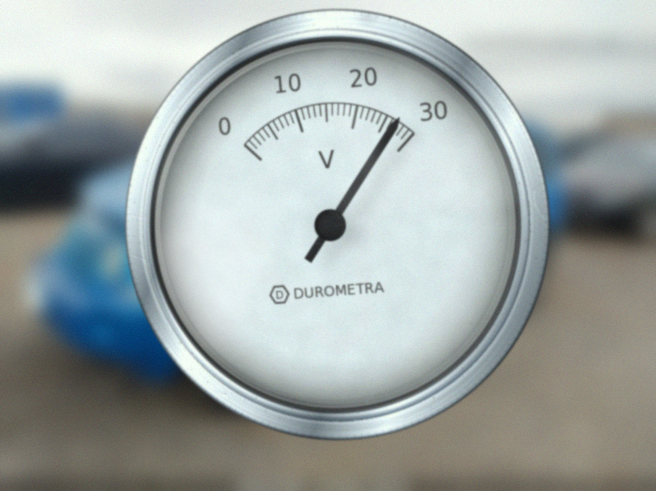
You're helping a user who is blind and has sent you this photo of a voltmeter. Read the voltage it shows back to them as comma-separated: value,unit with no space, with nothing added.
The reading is 27,V
